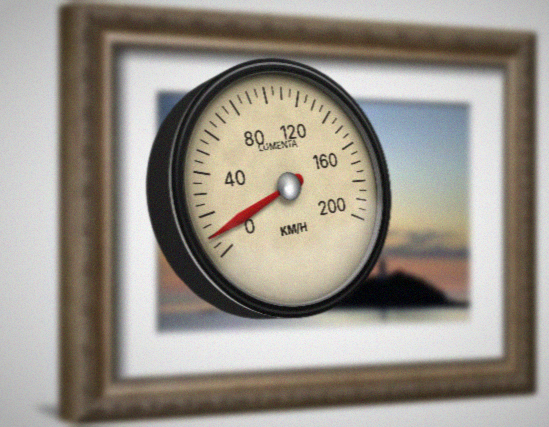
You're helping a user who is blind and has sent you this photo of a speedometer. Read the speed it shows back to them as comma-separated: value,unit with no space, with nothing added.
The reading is 10,km/h
